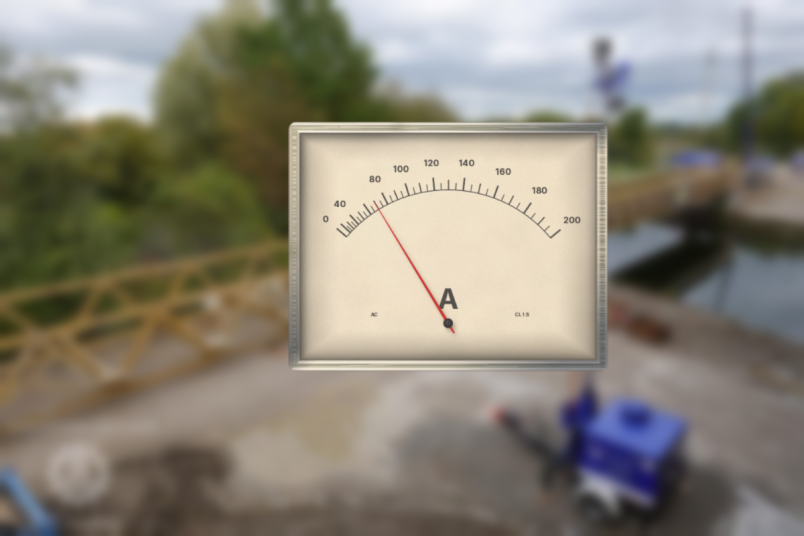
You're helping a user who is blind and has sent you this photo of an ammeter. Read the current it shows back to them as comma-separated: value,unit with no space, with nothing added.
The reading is 70,A
